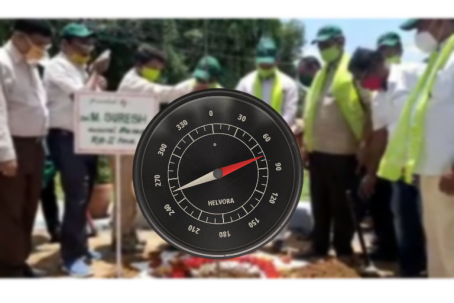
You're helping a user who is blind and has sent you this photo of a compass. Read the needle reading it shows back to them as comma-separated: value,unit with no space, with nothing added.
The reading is 75,°
